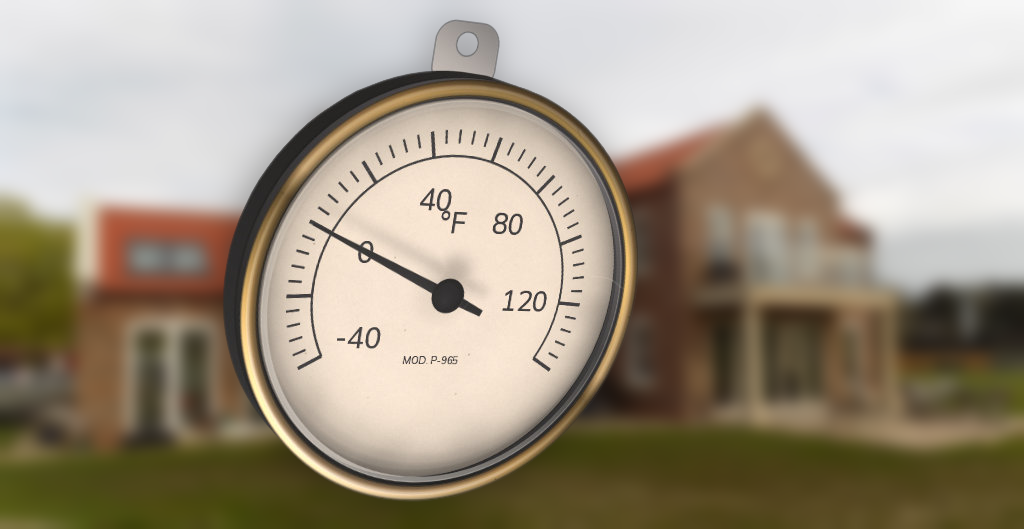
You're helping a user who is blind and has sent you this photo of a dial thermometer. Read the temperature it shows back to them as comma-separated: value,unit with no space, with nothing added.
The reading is 0,°F
